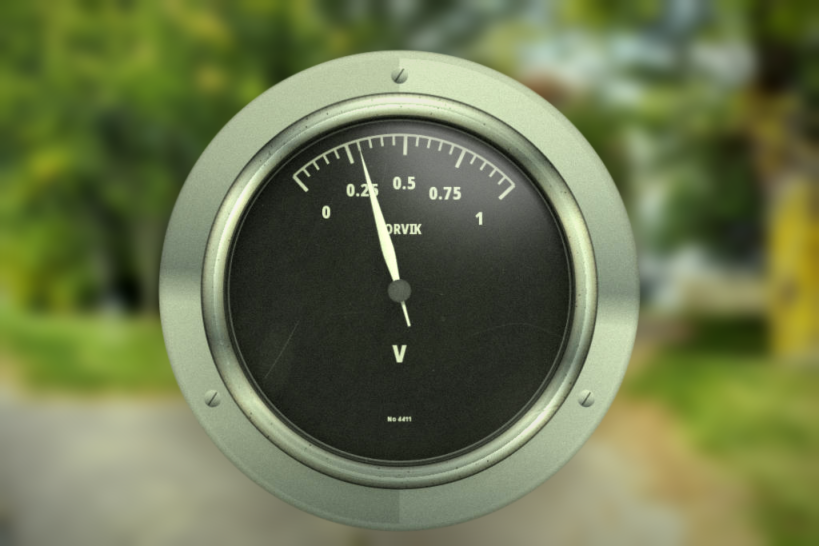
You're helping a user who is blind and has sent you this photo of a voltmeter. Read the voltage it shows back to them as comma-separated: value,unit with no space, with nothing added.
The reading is 0.3,V
